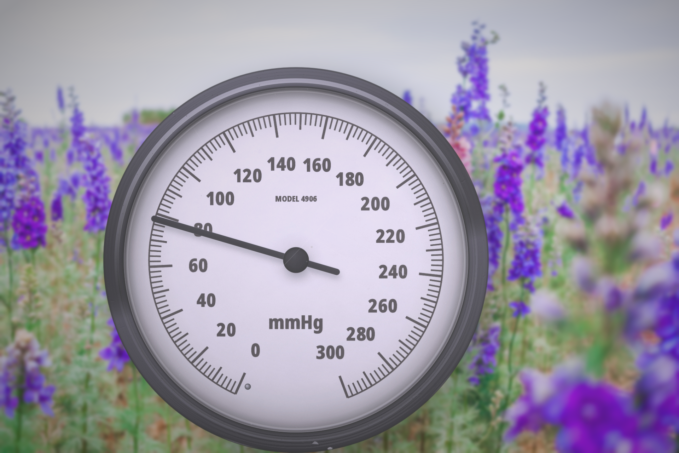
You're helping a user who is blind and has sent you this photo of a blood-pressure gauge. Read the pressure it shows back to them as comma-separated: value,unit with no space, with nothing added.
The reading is 78,mmHg
